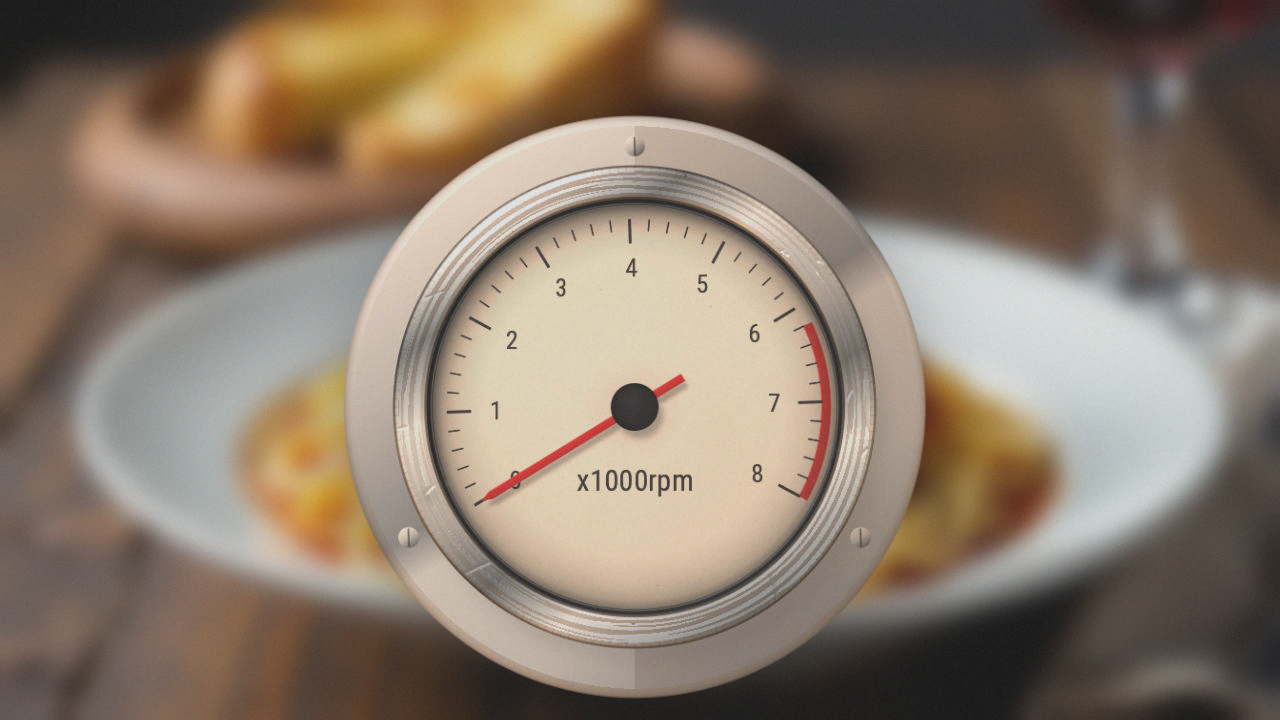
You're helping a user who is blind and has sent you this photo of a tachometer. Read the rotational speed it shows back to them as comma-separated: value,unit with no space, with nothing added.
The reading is 0,rpm
